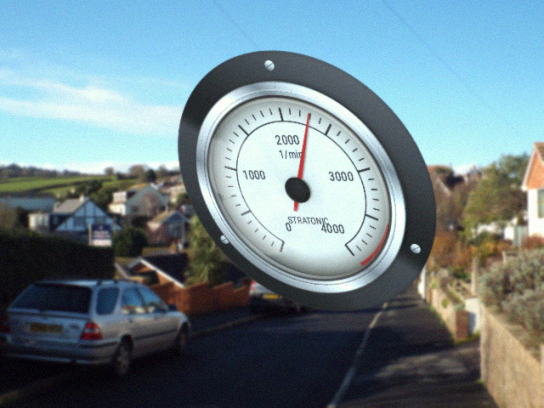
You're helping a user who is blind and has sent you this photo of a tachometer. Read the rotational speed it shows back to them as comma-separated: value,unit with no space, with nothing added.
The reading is 2300,rpm
